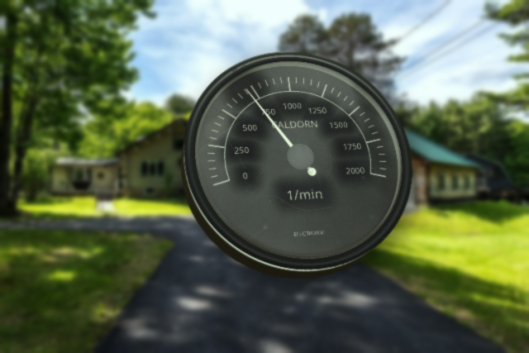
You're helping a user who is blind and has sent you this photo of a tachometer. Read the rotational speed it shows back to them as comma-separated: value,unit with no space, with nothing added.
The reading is 700,rpm
